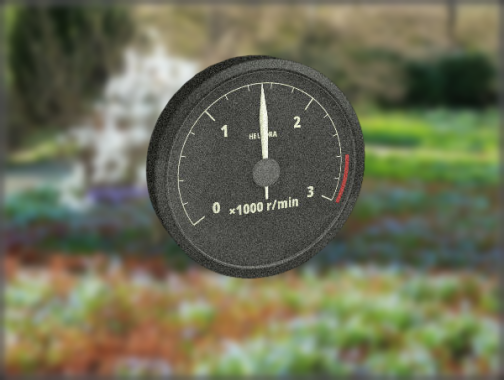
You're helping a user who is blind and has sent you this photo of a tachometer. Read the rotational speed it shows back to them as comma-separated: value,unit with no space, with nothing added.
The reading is 1500,rpm
